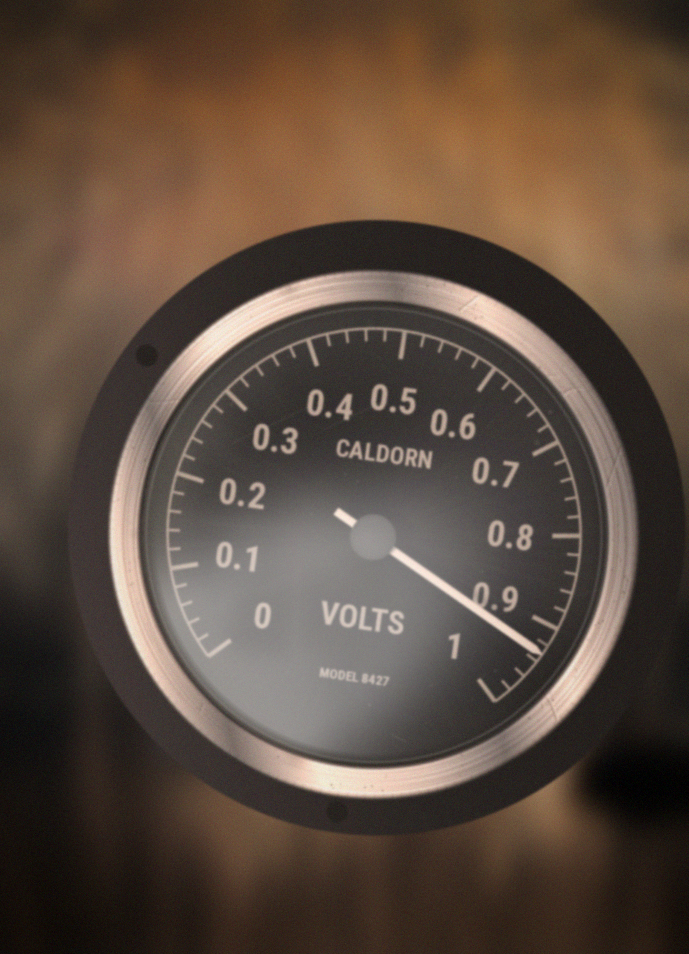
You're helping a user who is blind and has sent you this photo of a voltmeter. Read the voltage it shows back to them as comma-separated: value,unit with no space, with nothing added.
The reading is 0.93,V
